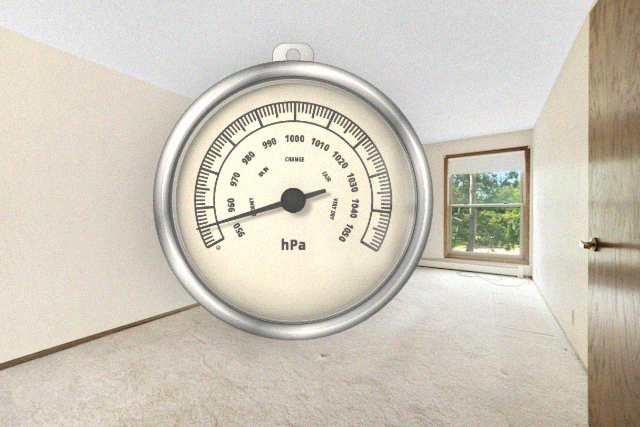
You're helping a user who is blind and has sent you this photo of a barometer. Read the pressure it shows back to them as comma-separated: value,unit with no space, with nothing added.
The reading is 955,hPa
